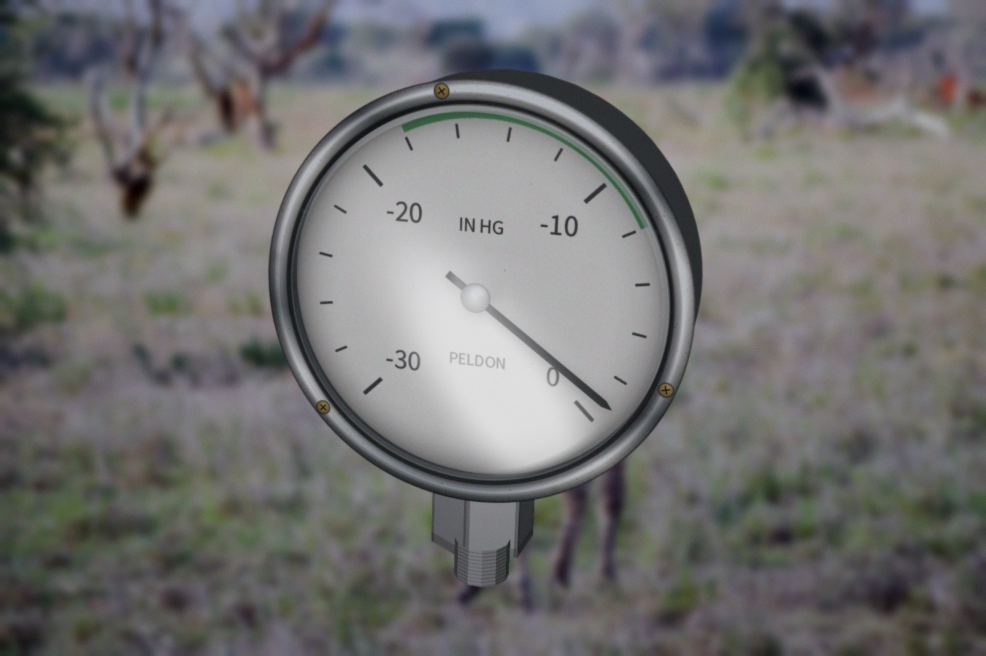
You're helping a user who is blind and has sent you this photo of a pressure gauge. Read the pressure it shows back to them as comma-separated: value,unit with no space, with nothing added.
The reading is -1,inHg
